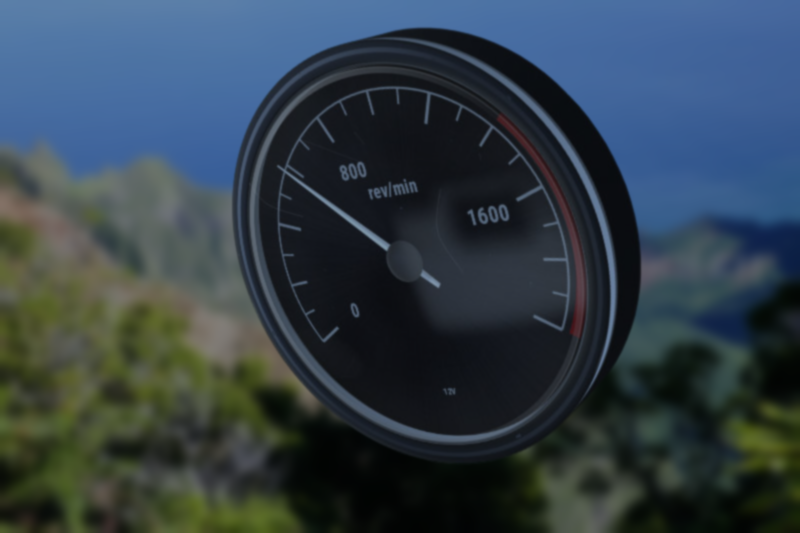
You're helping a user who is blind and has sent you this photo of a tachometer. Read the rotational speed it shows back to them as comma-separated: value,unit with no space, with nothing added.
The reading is 600,rpm
